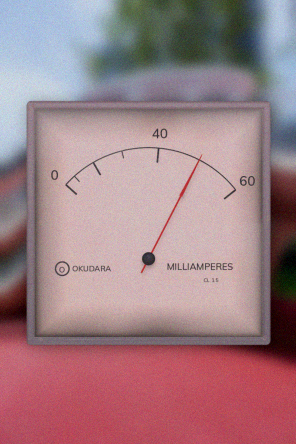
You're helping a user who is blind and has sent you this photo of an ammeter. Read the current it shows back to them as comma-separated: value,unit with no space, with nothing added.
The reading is 50,mA
